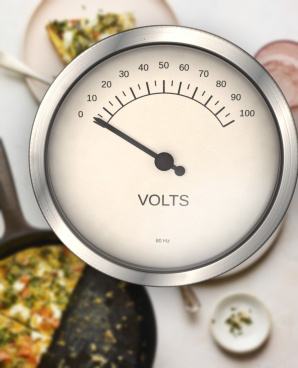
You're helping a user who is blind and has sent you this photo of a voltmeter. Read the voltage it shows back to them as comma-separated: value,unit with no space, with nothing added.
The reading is 2.5,V
